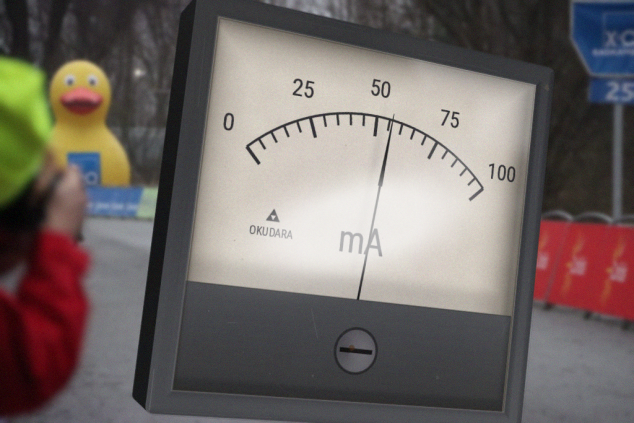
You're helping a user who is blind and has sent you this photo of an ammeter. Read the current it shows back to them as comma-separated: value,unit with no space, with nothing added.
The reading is 55,mA
